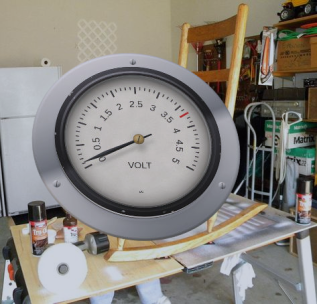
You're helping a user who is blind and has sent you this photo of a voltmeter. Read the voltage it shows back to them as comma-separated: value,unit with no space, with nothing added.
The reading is 0.1,V
